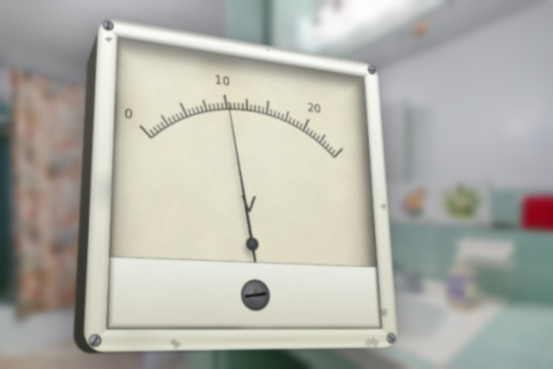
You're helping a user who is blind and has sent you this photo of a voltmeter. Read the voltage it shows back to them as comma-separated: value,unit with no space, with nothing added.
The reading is 10,V
